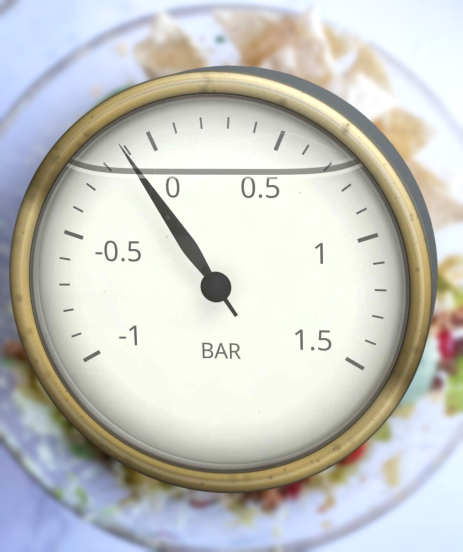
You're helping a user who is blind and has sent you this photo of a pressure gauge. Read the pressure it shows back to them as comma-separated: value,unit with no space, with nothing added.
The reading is -0.1,bar
